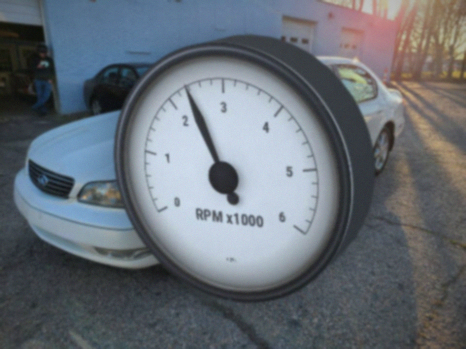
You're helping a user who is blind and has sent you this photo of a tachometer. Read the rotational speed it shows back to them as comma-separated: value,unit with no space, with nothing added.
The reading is 2400,rpm
